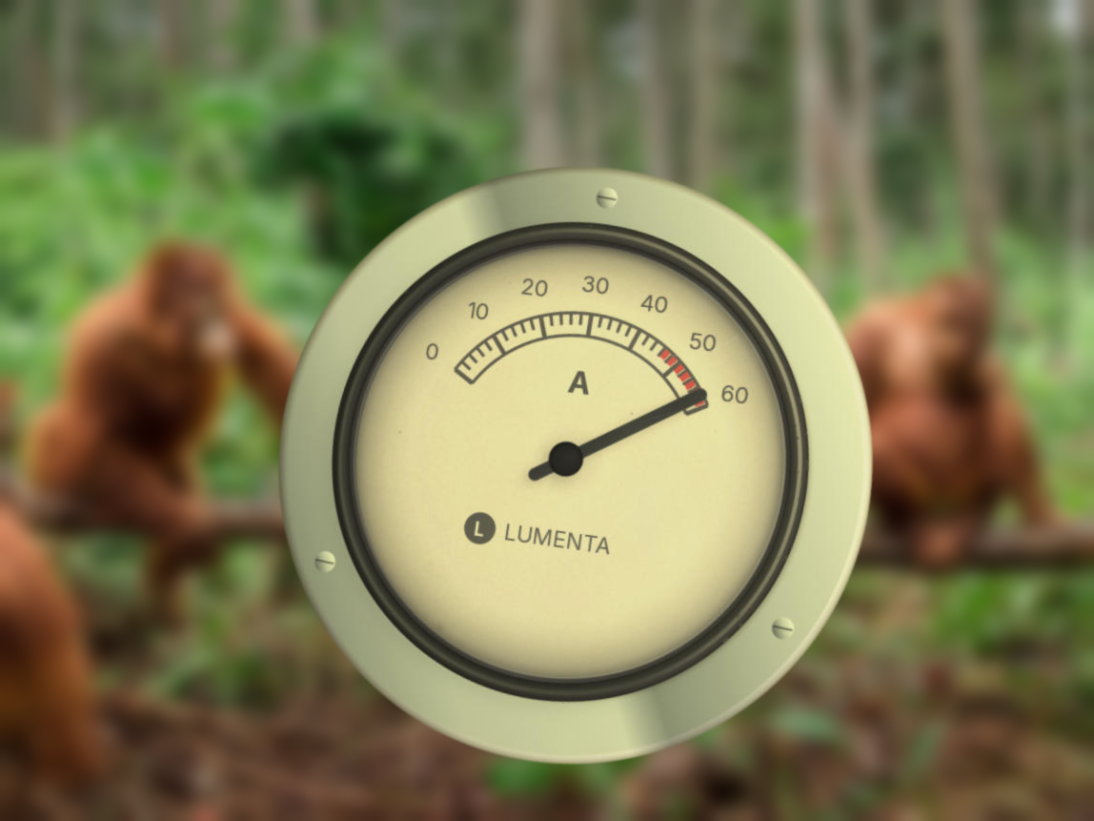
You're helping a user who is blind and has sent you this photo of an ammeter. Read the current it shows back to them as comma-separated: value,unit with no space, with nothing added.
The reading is 58,A
